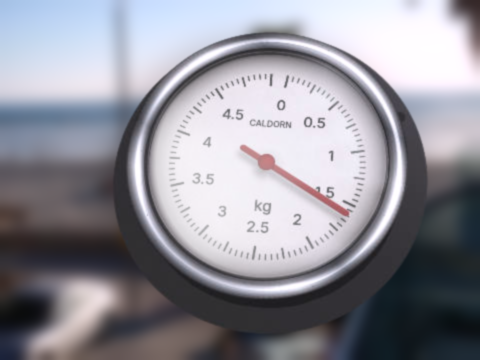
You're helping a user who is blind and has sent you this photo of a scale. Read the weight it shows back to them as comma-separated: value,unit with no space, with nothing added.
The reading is 1.6,kg
